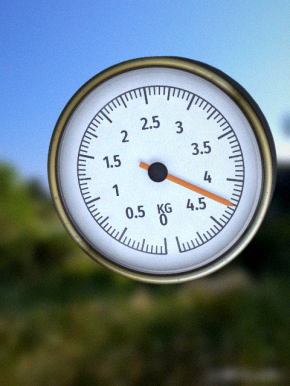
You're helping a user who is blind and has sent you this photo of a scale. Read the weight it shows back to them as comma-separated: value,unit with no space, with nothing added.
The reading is 4.25,kg
